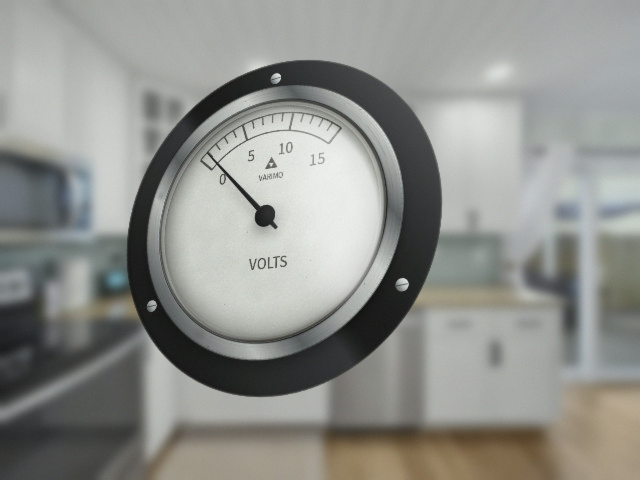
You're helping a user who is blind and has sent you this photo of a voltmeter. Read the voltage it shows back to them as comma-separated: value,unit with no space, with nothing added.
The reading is 1,V
